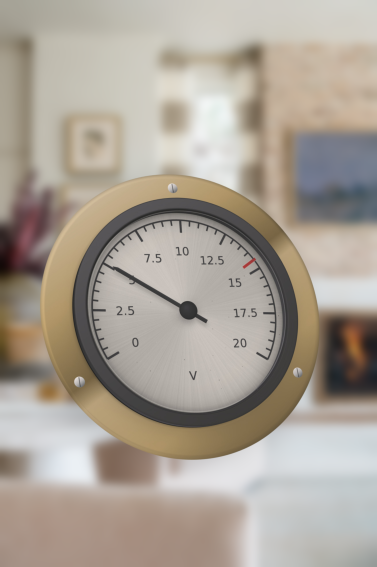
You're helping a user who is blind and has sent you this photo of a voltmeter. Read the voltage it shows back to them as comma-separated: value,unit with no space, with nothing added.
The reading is 5,V
